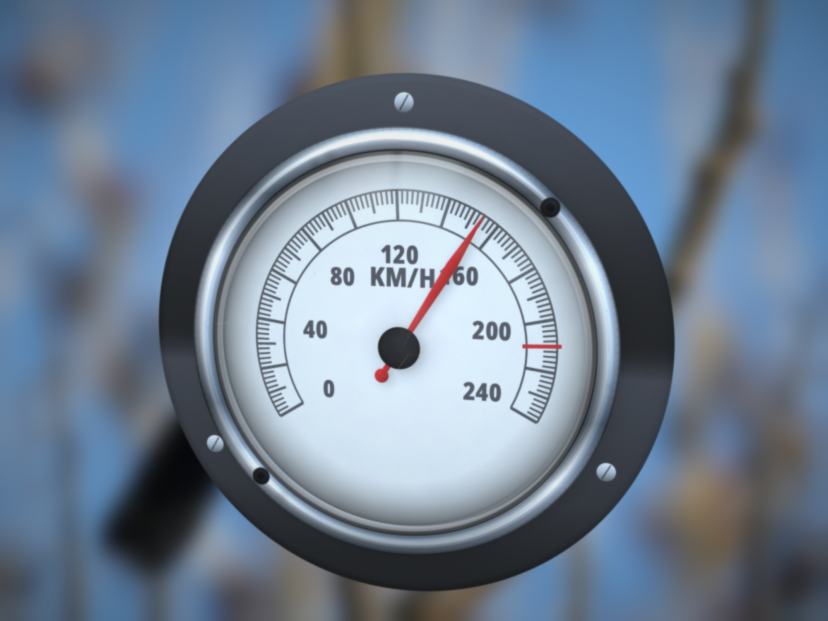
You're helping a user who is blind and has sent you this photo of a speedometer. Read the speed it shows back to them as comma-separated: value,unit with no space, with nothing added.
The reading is 154,km/h
